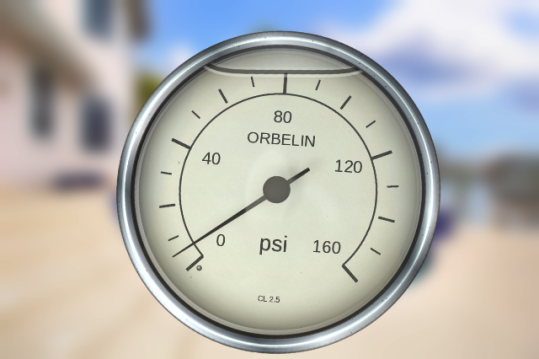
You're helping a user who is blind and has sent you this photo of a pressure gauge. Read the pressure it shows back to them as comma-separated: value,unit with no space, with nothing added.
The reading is 5,psi
